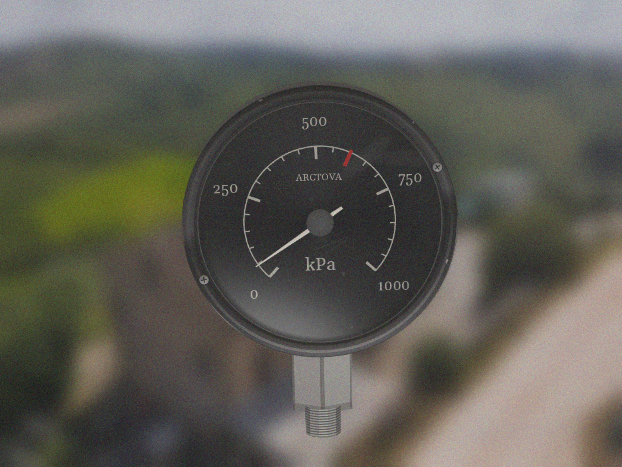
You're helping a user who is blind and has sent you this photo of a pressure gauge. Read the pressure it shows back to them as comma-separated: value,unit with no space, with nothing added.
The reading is 50,kPa
